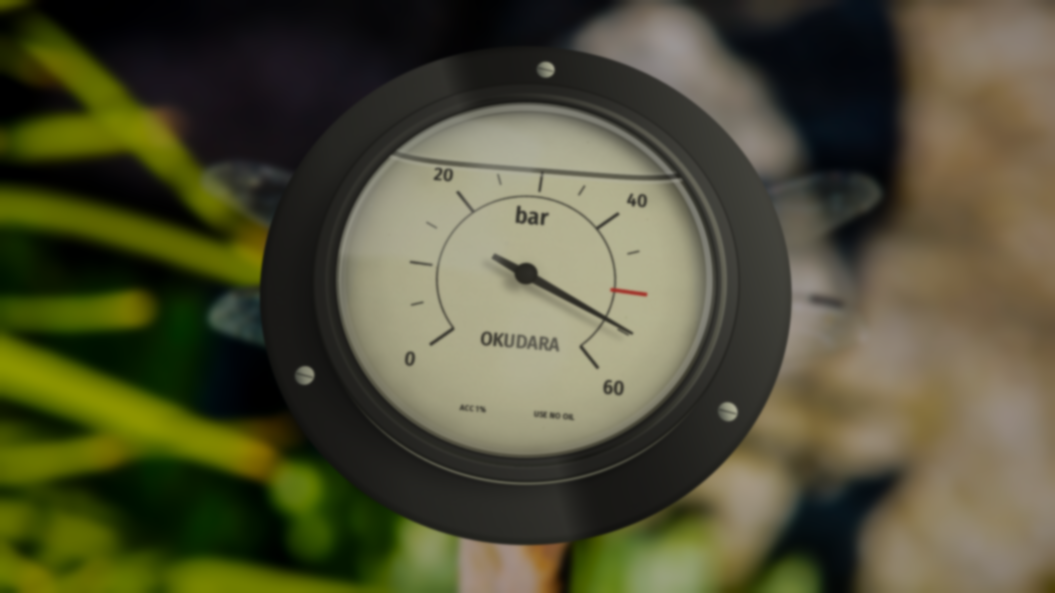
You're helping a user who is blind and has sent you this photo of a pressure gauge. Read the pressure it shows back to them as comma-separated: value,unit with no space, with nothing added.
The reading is 55,bar
